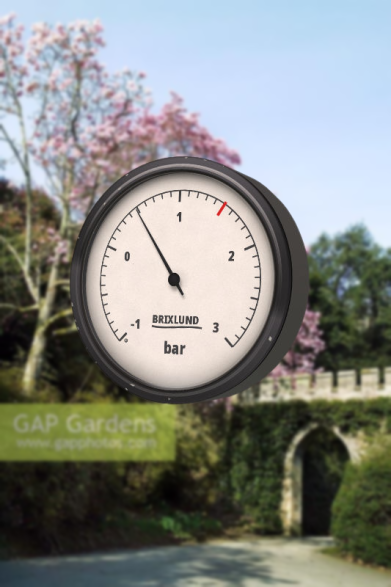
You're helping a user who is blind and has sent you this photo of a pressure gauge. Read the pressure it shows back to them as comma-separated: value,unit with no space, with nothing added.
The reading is 0.5,bar
